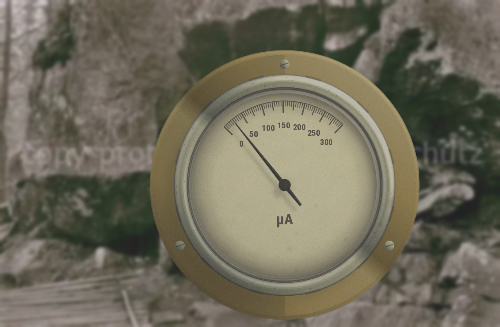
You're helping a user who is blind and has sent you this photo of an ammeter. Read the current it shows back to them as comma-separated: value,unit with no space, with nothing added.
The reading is 25,µA
